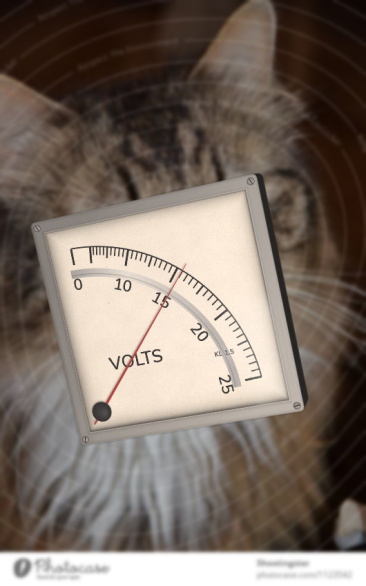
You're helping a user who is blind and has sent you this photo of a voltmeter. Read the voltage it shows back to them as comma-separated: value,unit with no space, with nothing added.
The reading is 15.5,V
